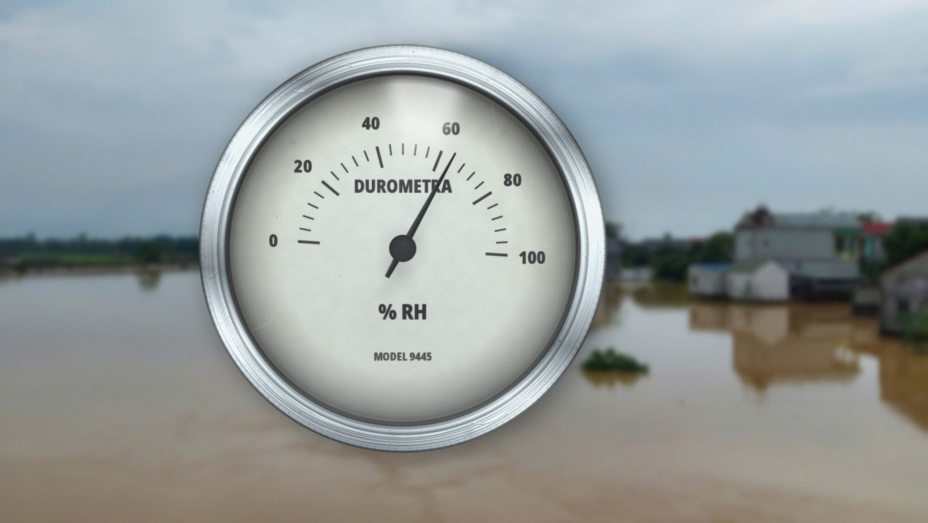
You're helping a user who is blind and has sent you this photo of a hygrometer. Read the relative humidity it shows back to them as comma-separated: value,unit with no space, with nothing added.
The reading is 64,%
